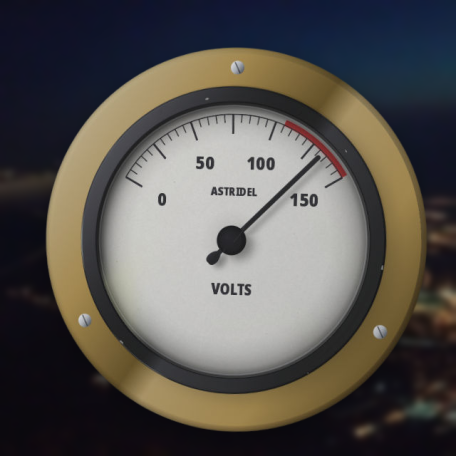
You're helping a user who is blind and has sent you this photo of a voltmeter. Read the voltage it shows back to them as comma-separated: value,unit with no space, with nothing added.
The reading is 132.5,V
